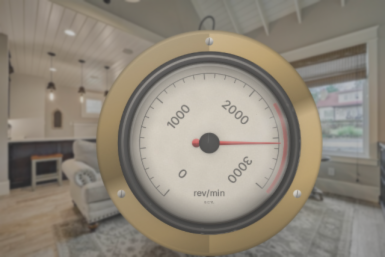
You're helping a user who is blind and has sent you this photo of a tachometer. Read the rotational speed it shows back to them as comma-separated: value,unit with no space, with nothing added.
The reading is 2550,rpm
